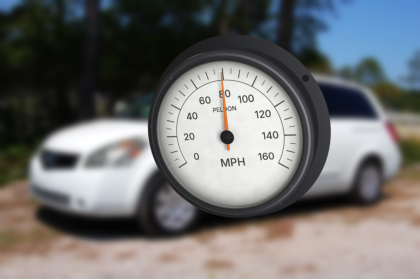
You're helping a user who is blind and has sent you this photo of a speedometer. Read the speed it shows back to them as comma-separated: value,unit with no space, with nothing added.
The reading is 80,mph
